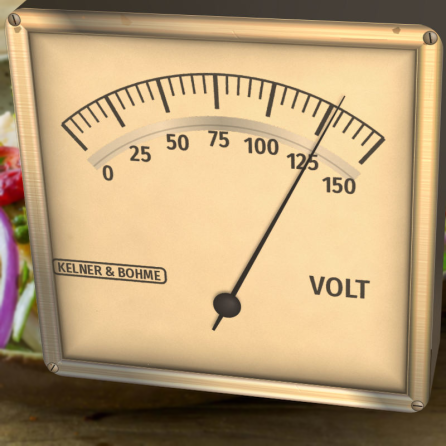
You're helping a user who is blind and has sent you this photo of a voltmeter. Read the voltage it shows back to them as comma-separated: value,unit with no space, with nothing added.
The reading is 127.5,V
